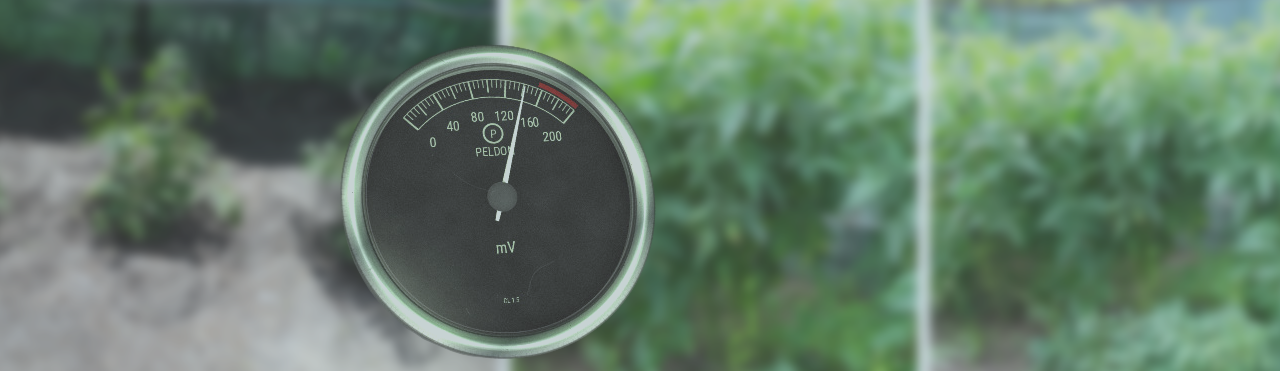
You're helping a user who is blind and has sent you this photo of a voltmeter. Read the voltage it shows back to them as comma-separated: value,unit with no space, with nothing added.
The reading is 140,mV
